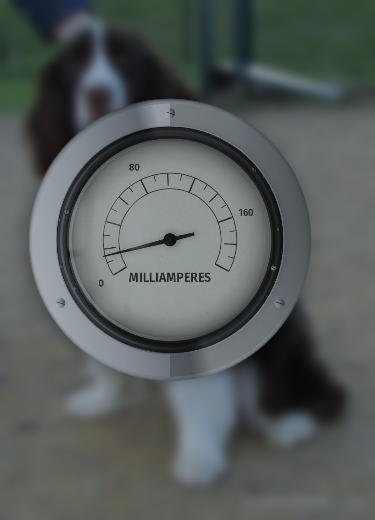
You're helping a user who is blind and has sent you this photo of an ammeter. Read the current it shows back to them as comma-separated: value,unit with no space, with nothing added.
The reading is 15,mA
